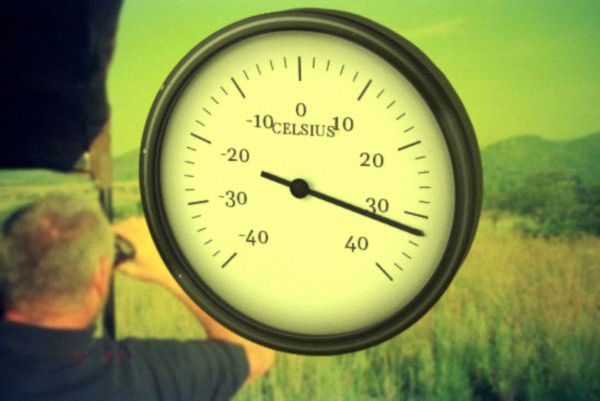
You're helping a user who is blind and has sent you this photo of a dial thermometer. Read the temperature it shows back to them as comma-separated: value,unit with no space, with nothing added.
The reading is 32,°C
